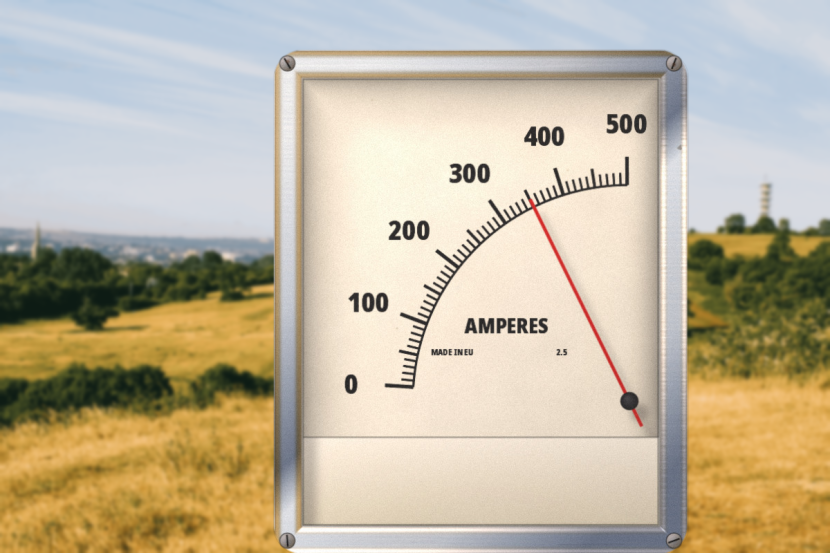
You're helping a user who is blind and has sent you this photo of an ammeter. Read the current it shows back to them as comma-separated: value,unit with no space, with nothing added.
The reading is 350,A
